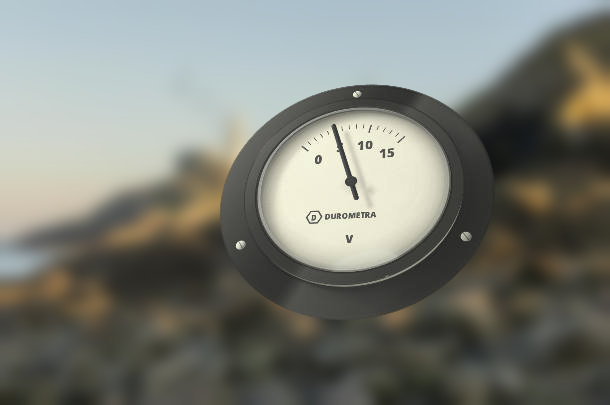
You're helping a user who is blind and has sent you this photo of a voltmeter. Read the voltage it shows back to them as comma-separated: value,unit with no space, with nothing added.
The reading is 5,V
